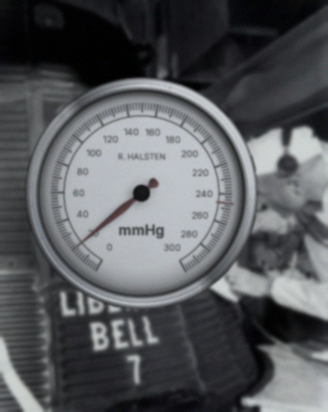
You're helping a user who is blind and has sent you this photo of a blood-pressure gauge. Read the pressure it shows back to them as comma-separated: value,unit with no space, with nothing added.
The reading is 20,mmHg
